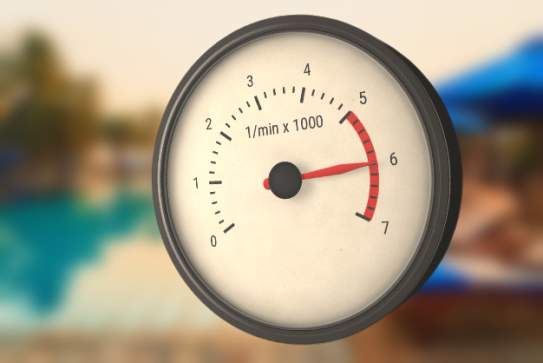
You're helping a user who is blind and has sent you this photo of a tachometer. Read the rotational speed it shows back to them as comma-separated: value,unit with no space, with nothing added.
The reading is 6000,rpm
